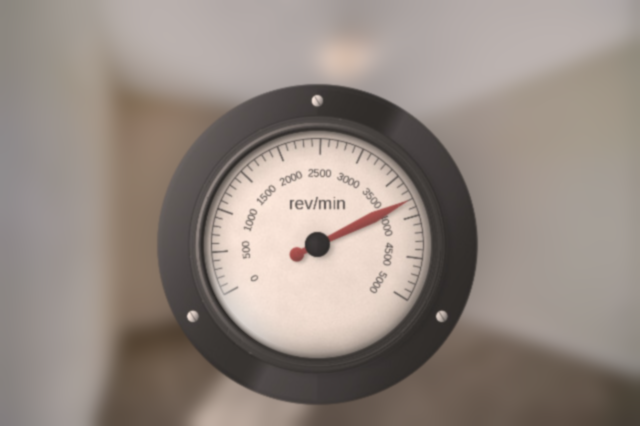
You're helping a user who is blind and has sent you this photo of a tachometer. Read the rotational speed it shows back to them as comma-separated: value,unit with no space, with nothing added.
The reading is 3800,rpm
